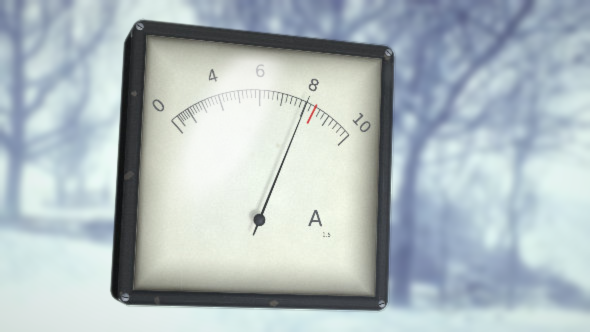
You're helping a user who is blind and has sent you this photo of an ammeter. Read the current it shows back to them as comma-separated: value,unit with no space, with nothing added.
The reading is 8,A
